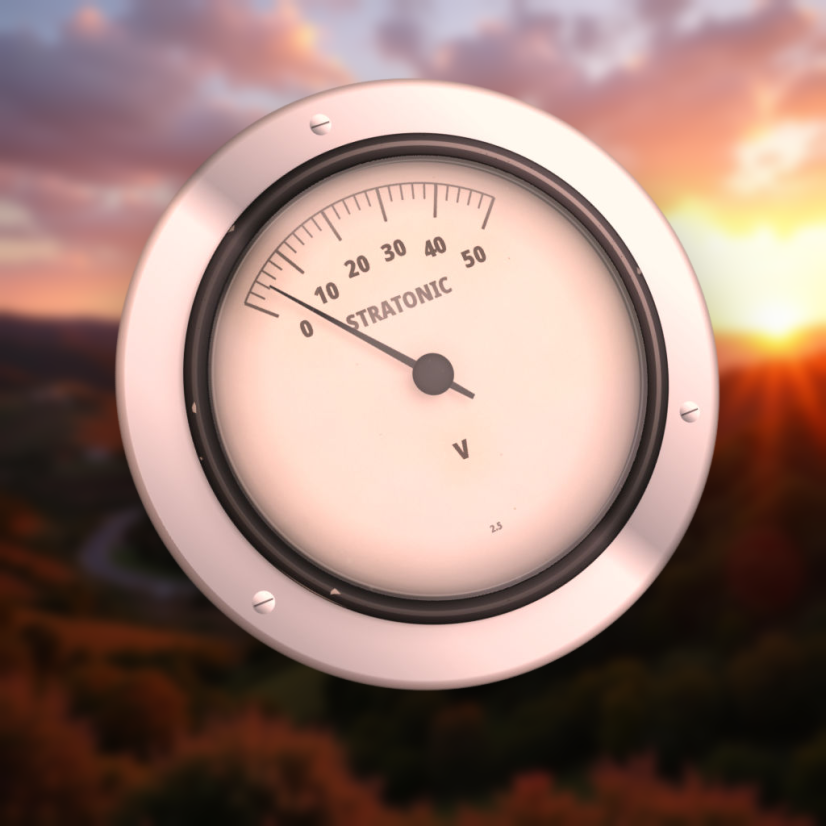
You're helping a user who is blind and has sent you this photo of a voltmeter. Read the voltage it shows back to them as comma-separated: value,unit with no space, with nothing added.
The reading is 4,V
